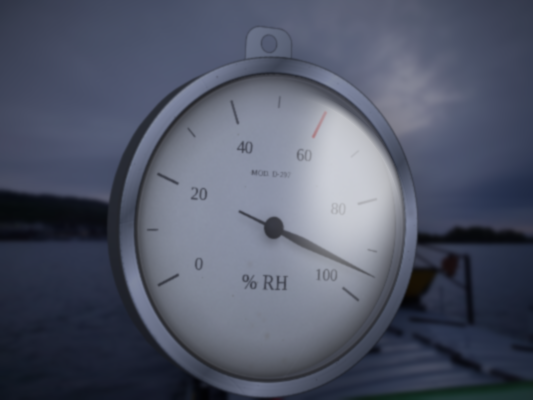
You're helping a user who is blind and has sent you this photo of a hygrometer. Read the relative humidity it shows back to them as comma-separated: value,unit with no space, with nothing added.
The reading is 95,%
